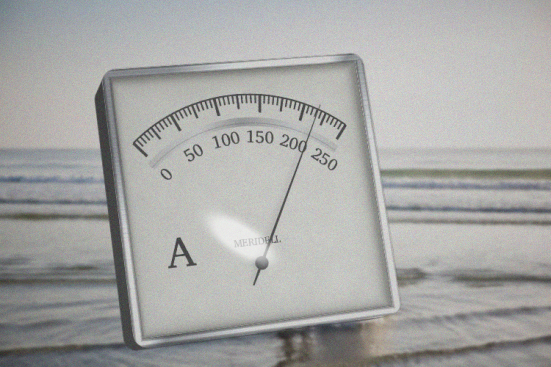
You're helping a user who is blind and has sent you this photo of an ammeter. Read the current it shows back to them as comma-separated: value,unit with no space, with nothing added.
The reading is 215,A
